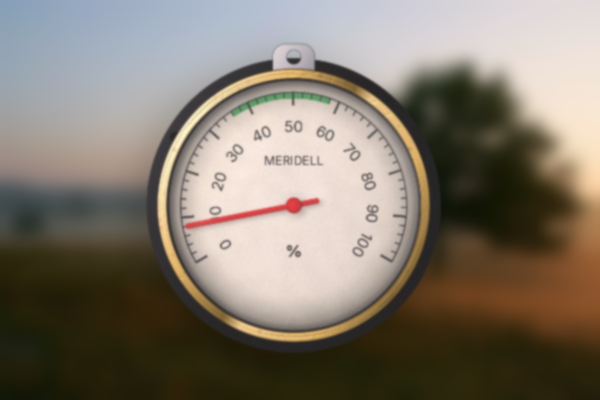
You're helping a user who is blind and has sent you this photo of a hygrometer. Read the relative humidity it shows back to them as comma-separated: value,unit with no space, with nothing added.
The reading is 8,%
